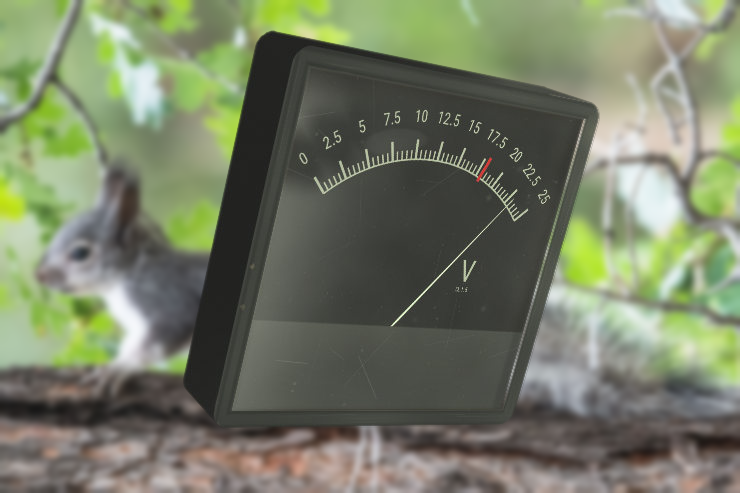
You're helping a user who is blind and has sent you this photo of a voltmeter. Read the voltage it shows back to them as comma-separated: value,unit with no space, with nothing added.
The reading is 22.5,V
